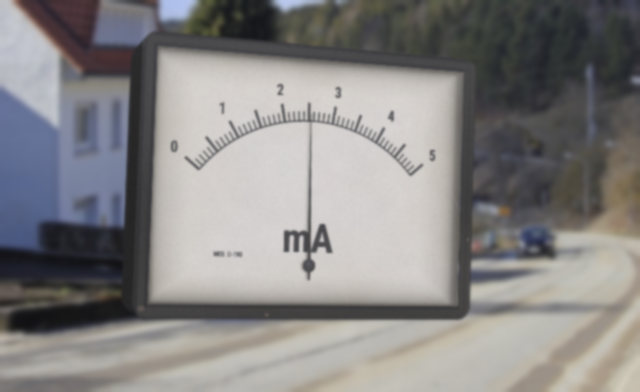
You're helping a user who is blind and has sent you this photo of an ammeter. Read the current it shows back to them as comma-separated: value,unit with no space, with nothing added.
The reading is 2.5,mA
